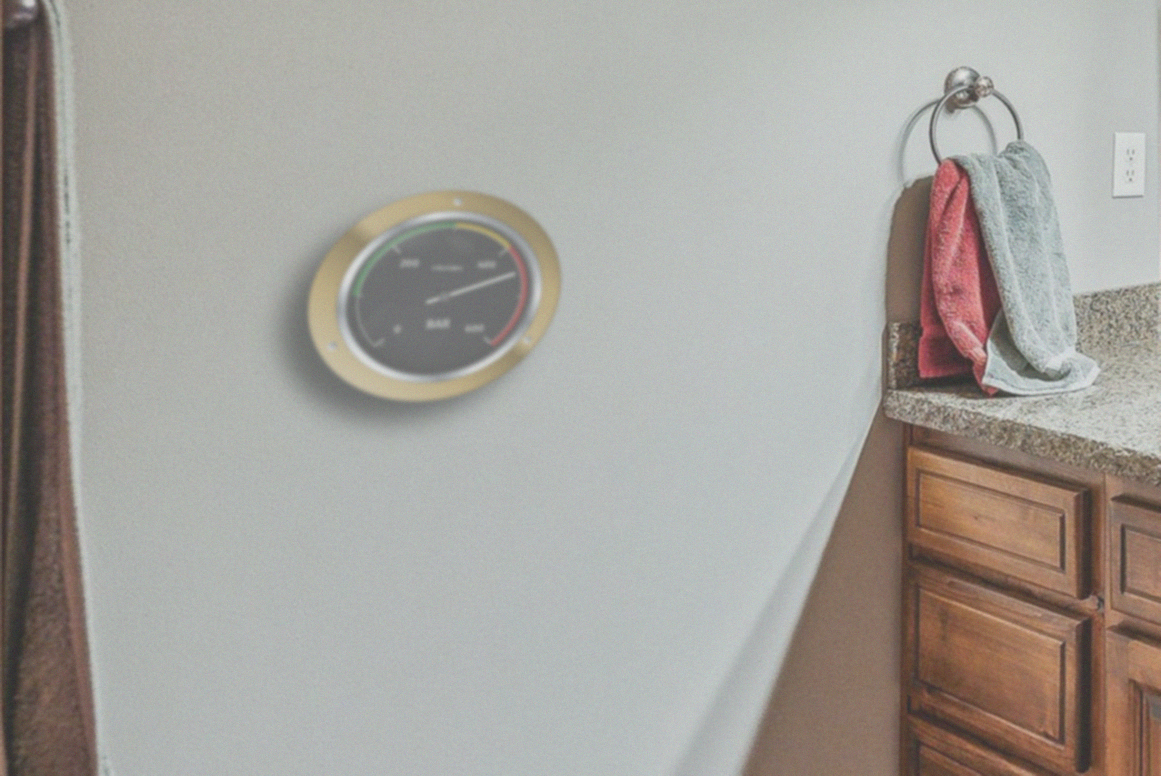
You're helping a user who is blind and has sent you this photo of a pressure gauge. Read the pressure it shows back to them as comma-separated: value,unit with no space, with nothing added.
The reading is 450,bar
